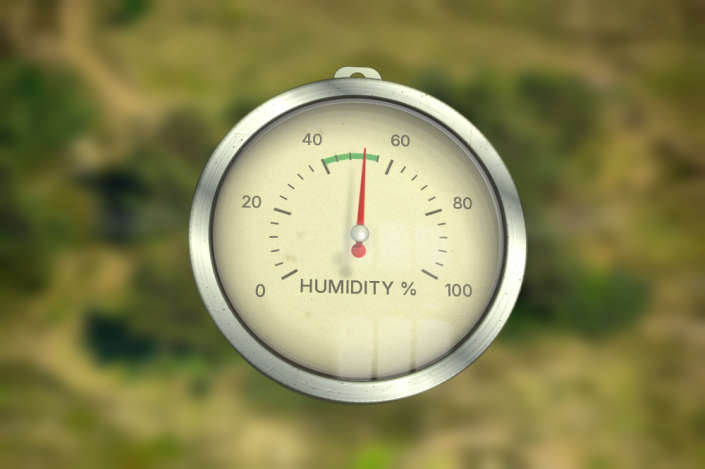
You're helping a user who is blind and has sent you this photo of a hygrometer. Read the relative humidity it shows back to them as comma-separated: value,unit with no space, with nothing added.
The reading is 52,%
